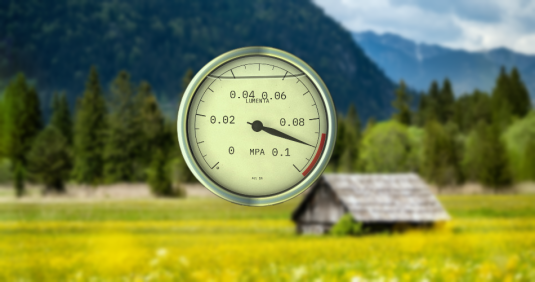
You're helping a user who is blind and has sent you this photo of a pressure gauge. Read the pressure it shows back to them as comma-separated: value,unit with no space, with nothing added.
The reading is 0.09,MPa
